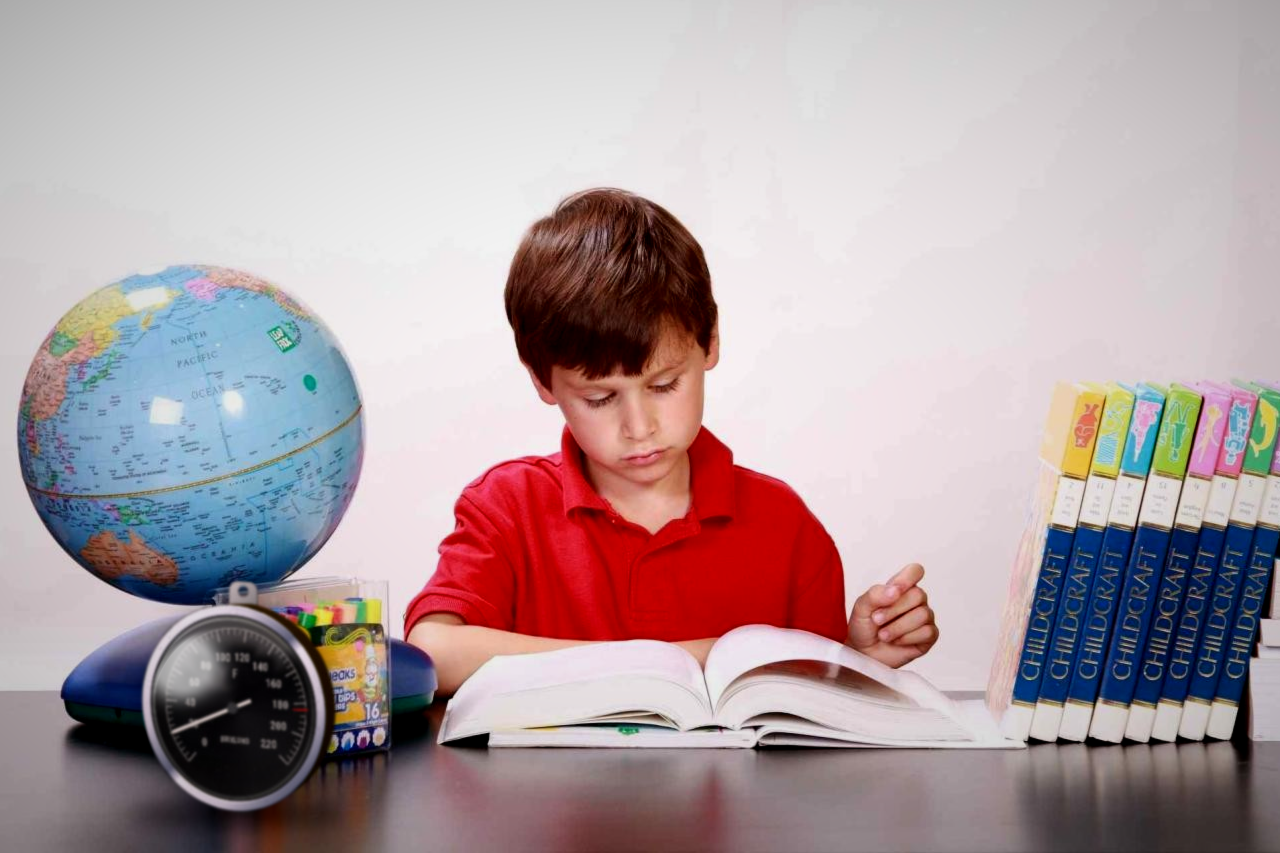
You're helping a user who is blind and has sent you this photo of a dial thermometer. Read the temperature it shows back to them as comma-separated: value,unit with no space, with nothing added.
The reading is 20,°F
